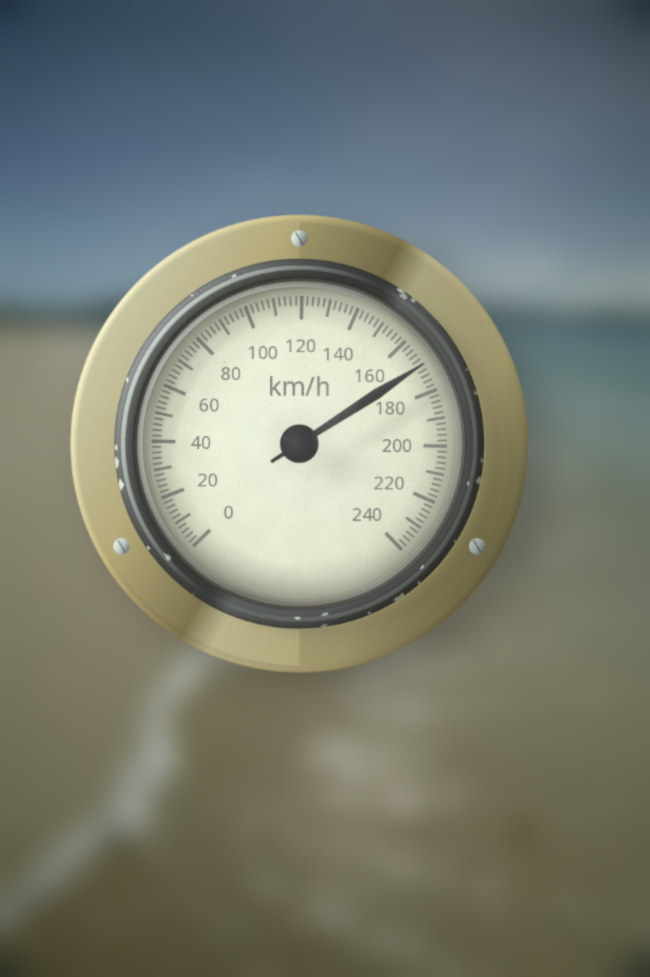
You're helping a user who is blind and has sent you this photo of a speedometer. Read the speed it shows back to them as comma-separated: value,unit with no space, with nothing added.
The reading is 170,km/h
